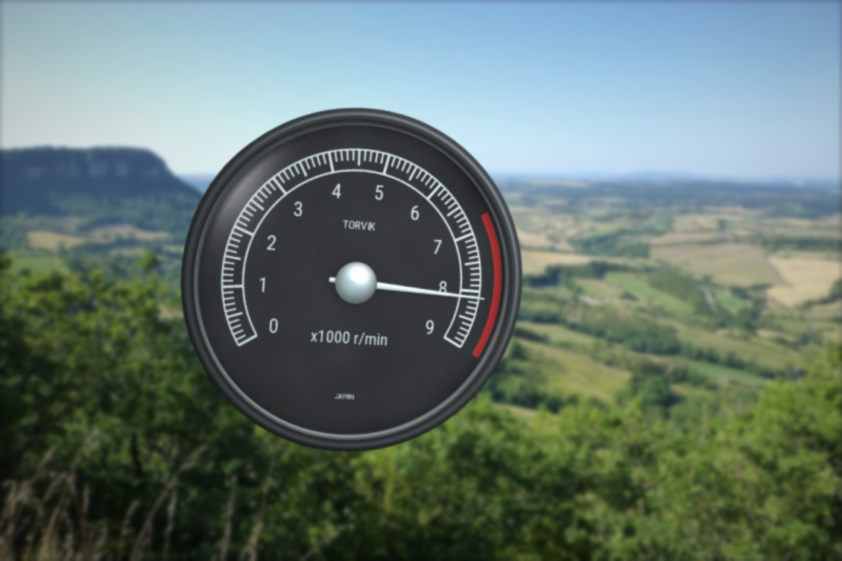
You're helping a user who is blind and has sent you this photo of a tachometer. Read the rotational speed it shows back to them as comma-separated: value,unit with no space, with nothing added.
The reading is 8100,rpm
